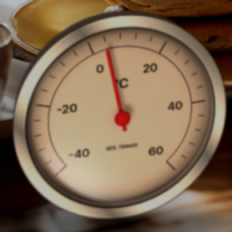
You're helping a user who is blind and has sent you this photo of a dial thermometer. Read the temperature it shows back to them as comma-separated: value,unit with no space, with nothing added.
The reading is 4,°C
